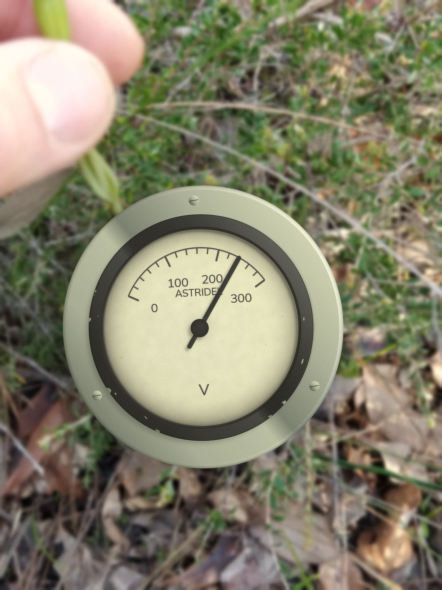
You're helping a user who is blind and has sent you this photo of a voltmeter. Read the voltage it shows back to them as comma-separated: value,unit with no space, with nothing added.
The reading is 240,V
